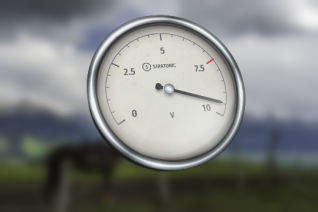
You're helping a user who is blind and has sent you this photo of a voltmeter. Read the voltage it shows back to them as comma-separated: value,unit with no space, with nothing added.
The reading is 9.5,V
